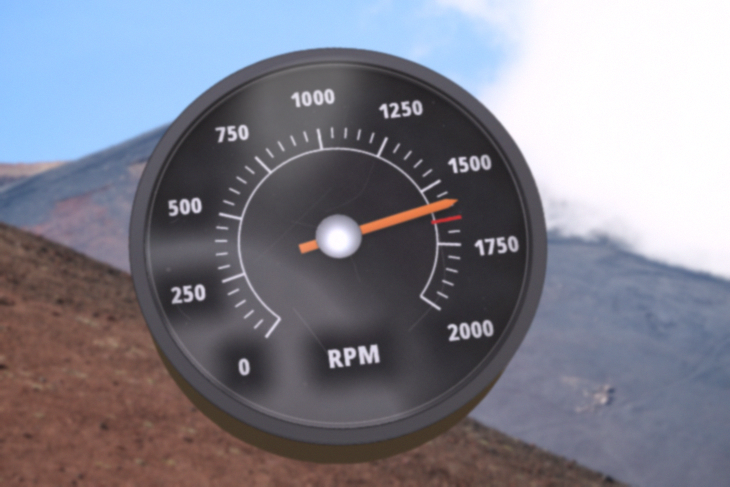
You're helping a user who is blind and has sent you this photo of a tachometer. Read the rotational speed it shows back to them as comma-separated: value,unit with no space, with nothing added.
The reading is 1600,rpm
